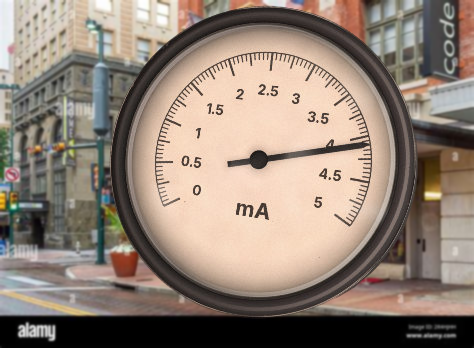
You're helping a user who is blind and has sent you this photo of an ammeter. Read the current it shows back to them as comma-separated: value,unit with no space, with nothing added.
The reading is 4.1,mA
